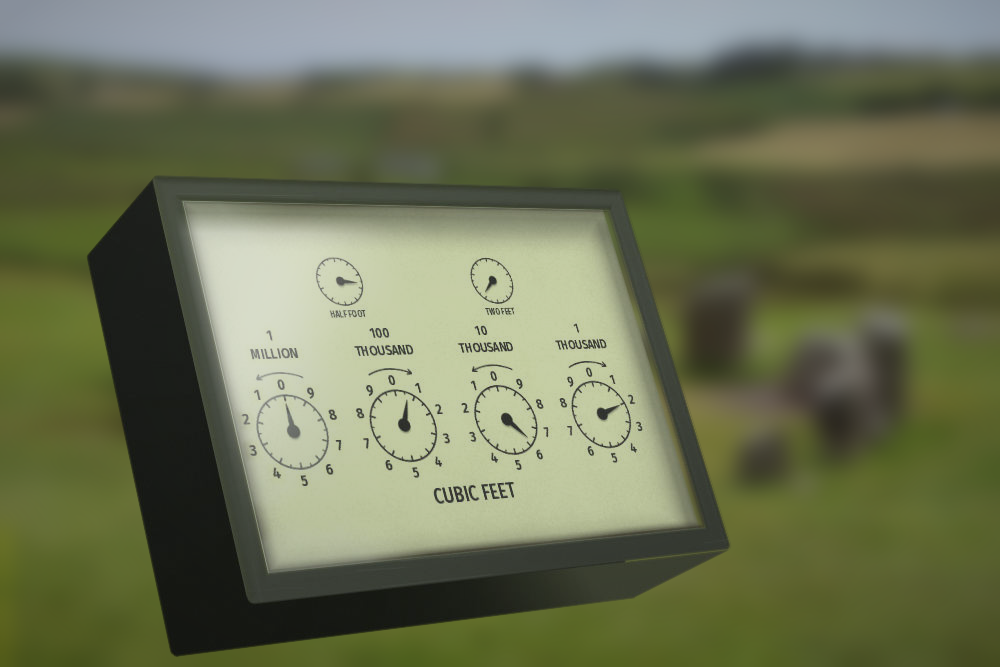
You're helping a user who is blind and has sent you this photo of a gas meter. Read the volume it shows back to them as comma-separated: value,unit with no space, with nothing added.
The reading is 6200,ft³
